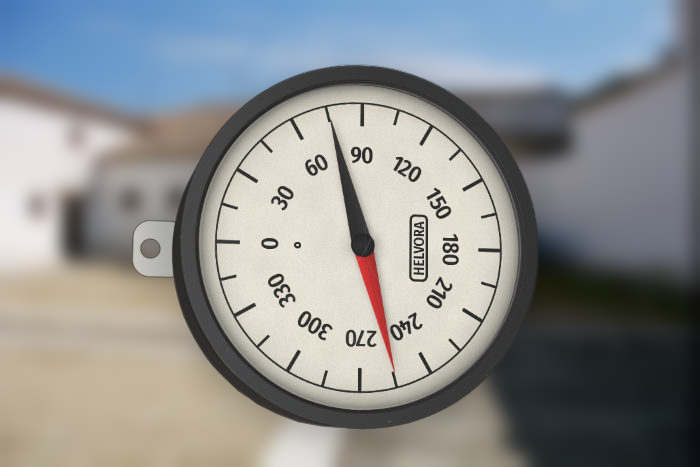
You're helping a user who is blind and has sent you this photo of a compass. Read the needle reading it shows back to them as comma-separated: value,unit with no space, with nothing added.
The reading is 255,°
